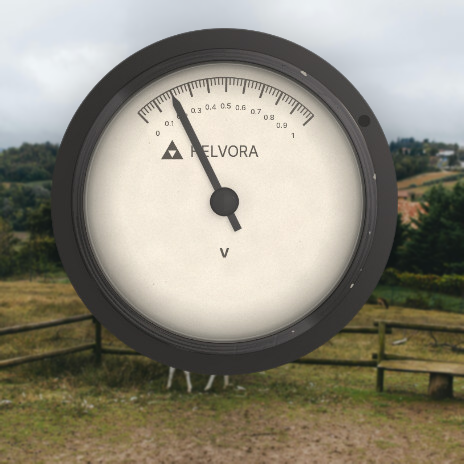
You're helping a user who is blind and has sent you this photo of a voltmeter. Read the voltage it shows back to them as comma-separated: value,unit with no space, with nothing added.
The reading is 0.2,V
